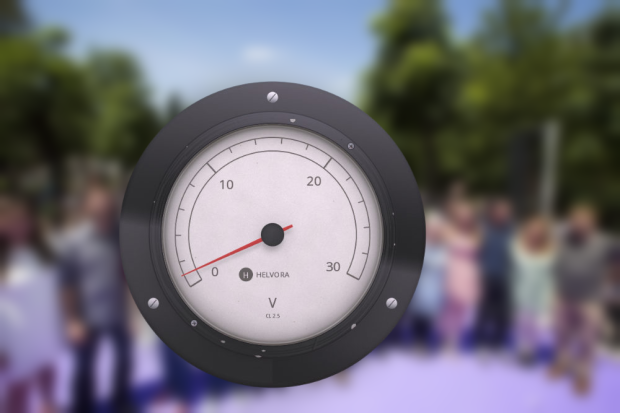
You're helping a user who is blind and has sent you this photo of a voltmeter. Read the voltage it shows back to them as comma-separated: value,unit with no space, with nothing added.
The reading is 1,V
